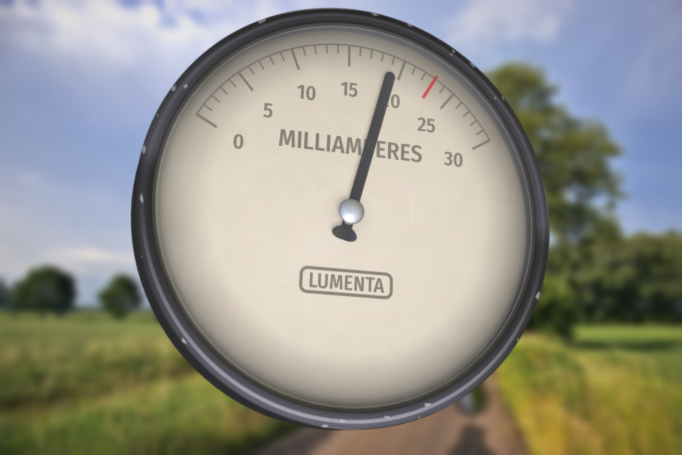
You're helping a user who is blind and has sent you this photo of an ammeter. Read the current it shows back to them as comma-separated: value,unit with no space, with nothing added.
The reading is 19,mA
